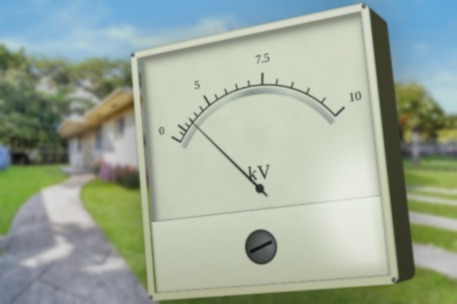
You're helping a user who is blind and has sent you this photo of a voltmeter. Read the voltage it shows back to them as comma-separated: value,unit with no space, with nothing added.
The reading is 3.5,kV
